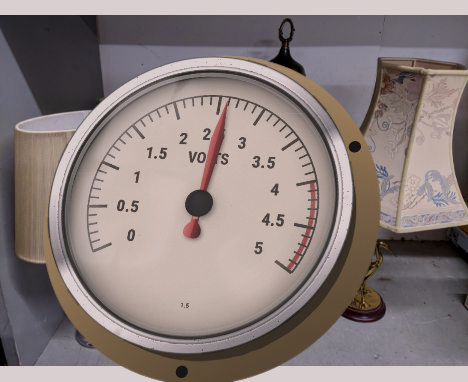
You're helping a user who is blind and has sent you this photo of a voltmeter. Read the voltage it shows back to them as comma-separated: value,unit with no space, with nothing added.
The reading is 2.6,V
